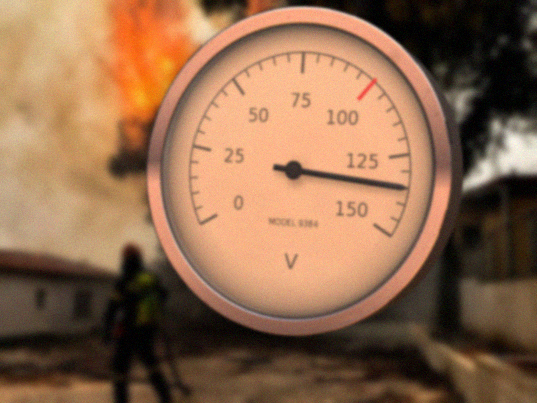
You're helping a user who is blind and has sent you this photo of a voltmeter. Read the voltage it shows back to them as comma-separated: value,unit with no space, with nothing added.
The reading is 135,V
